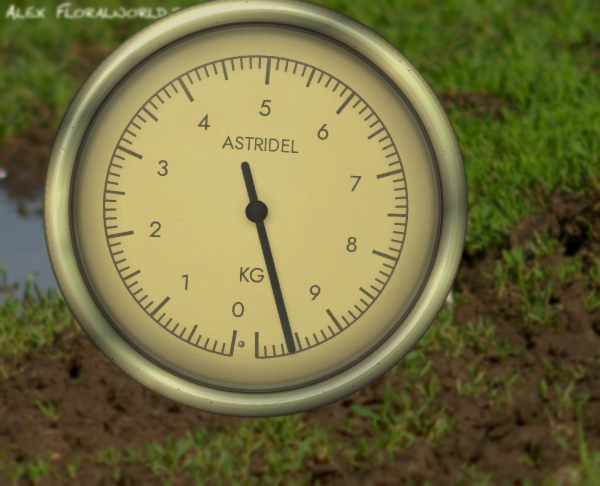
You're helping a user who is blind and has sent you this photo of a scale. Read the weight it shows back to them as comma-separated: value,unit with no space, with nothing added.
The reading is 9.6,kg
